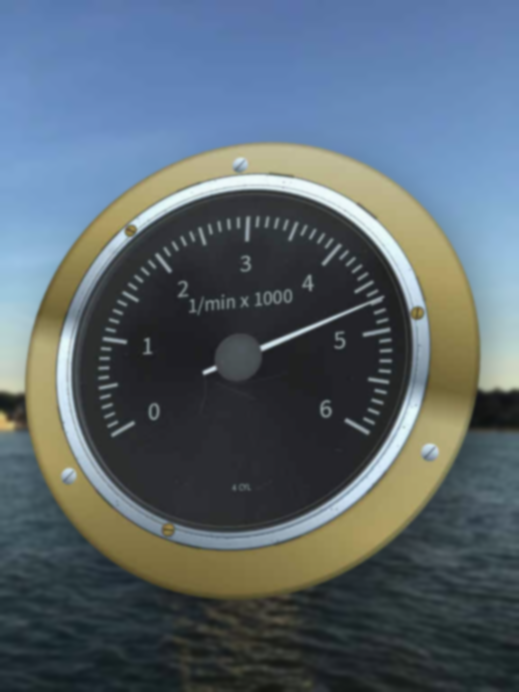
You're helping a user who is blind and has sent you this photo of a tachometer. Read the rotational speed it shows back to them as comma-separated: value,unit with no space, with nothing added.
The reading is 4700,rpm
